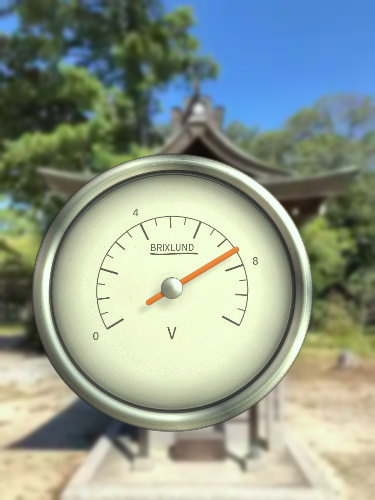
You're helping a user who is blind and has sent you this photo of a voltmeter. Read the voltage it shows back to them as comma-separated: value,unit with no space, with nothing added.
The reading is 7.5,V
